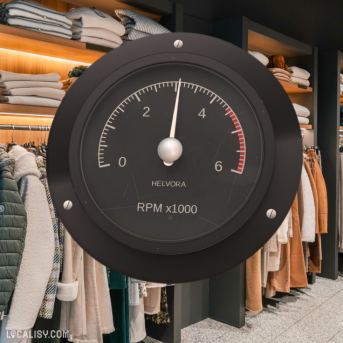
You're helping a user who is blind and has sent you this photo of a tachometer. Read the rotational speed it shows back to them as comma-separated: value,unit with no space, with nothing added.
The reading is 3100,rpm
